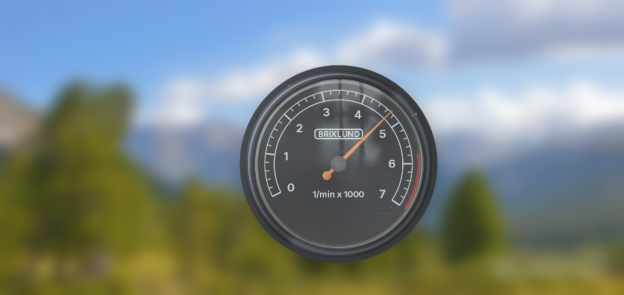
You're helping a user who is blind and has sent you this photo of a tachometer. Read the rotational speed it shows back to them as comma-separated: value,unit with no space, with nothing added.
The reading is 4700,rpm
